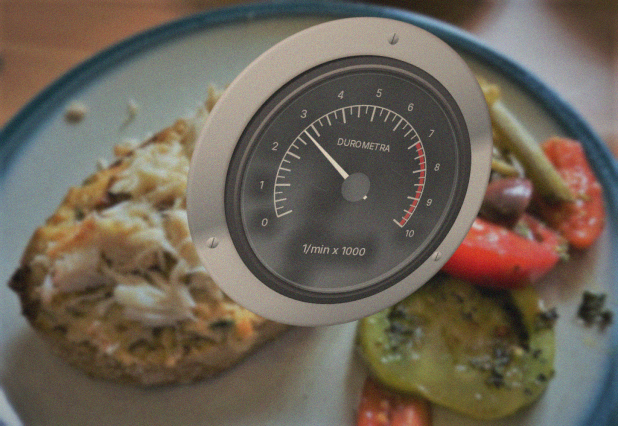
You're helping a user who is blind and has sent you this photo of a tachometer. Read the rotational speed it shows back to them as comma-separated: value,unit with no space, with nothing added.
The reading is 2750,rpm
